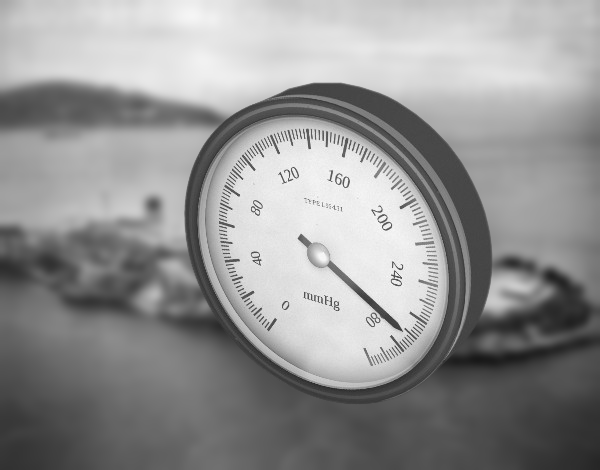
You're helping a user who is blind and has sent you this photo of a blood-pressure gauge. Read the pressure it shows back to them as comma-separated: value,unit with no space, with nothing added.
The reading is 270,mmHg
